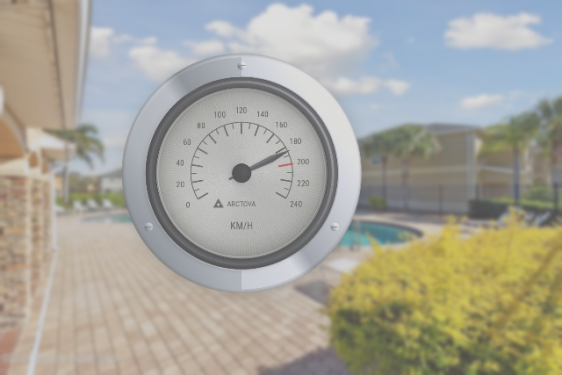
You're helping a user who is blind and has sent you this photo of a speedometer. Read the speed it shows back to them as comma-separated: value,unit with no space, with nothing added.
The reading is 185,km/h
